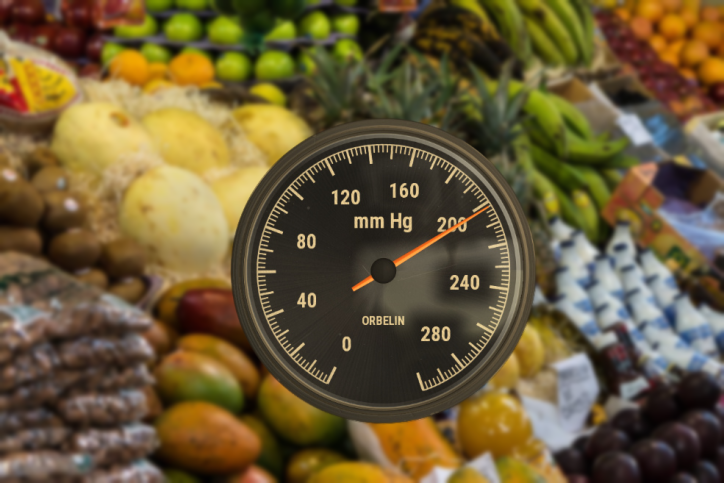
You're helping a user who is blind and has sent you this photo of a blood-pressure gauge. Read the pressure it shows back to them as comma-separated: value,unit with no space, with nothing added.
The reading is 202,mmHg
